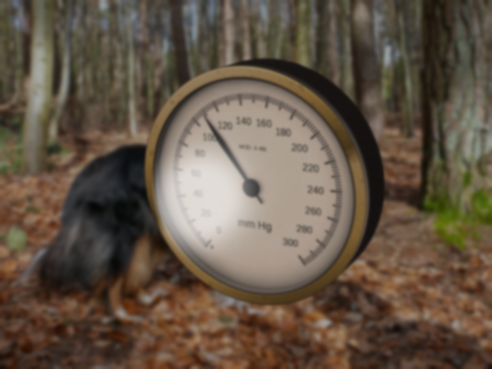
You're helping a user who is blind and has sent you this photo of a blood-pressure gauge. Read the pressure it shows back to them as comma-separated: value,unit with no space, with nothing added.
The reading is 110,mmHg
